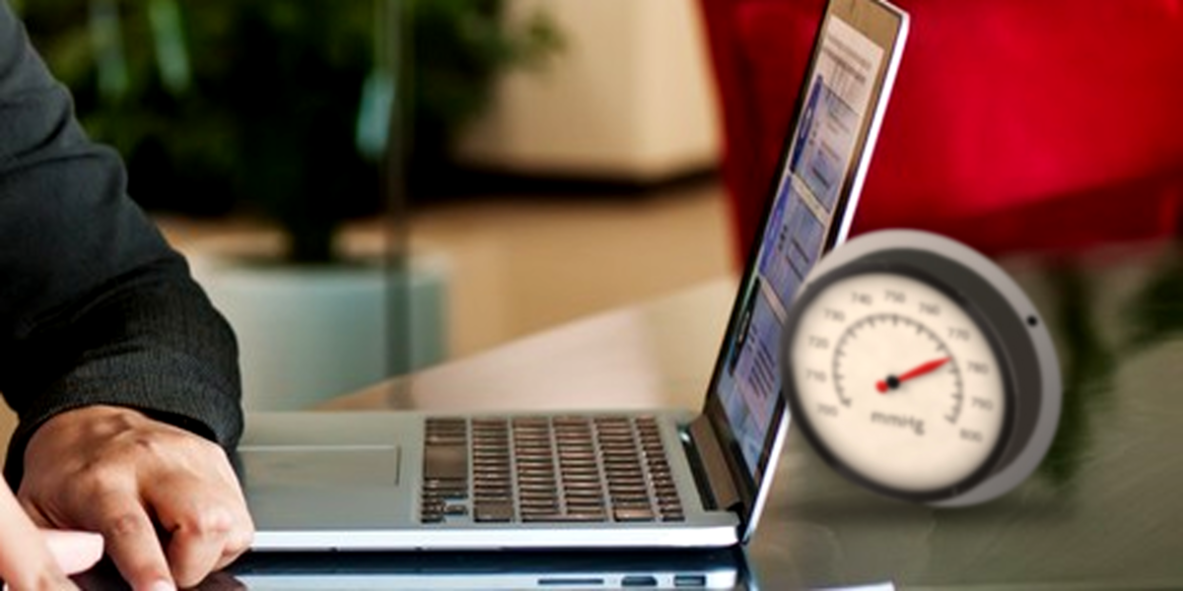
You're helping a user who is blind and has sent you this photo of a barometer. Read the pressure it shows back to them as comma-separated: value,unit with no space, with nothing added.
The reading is 775,mmHg
